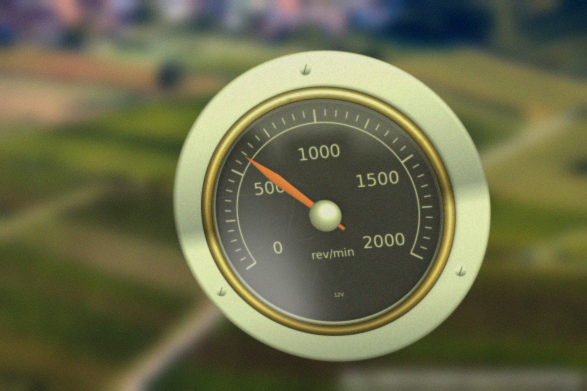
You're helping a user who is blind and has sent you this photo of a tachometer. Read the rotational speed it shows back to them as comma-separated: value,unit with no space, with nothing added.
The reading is 600,rpm
